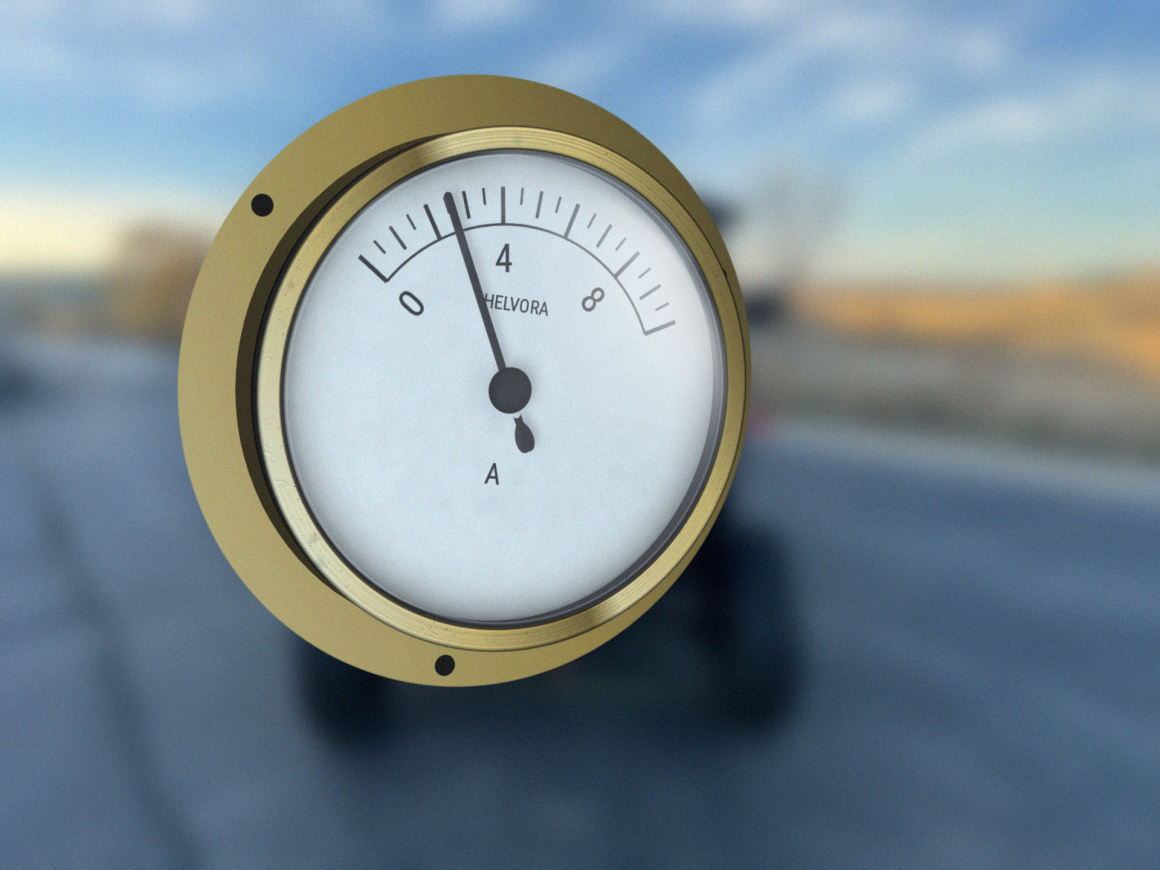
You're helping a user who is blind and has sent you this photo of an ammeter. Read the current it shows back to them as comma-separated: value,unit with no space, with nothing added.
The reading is 2.5,A
